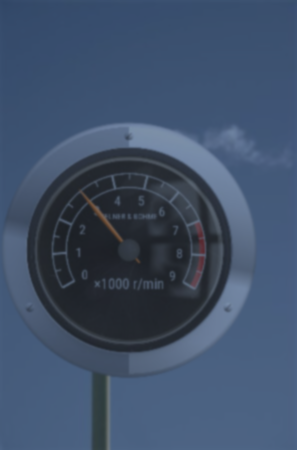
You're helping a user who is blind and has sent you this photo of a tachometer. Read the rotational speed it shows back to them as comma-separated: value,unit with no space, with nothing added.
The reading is 3000,rpm
